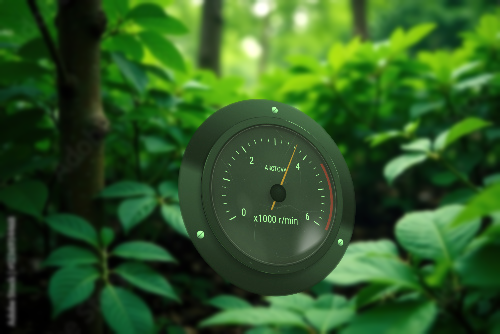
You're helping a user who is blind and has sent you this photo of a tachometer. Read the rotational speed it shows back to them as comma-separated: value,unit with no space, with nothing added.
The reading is 3600,rpm
